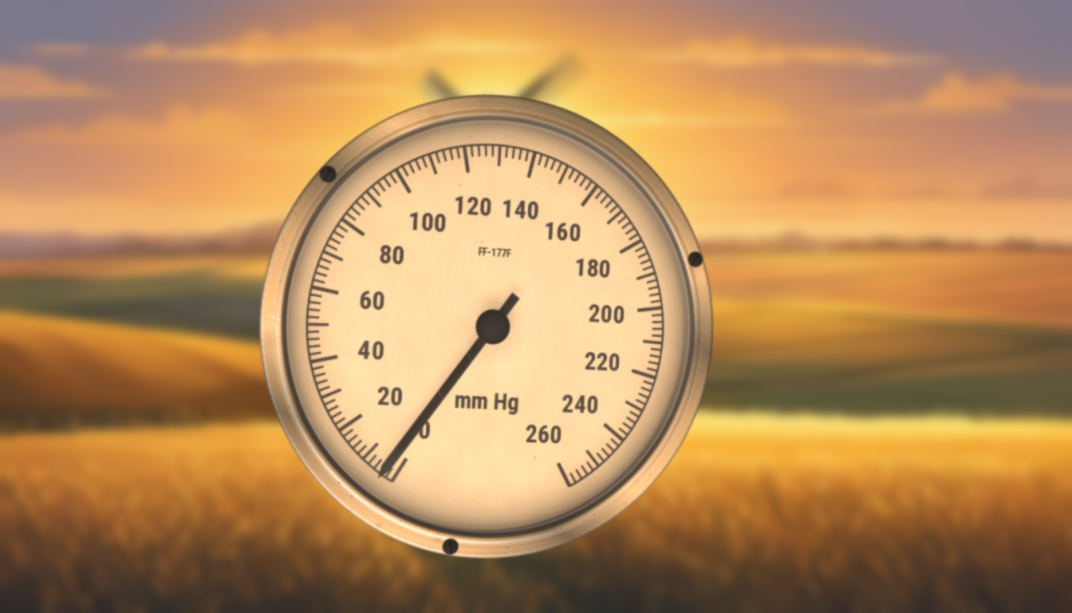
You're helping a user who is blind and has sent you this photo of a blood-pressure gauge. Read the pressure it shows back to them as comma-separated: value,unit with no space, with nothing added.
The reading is 4,mmHg
